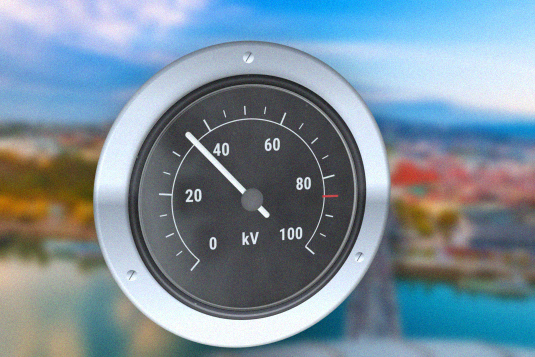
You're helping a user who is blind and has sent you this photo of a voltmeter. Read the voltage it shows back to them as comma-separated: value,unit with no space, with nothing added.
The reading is 35,kV
